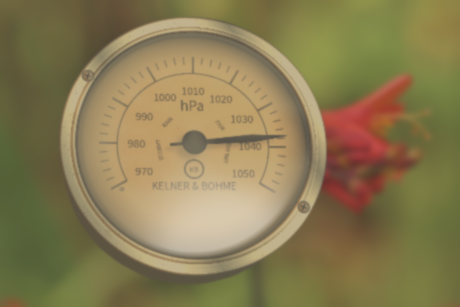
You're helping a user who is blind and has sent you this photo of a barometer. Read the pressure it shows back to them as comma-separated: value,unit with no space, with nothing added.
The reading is 1038,hPa
